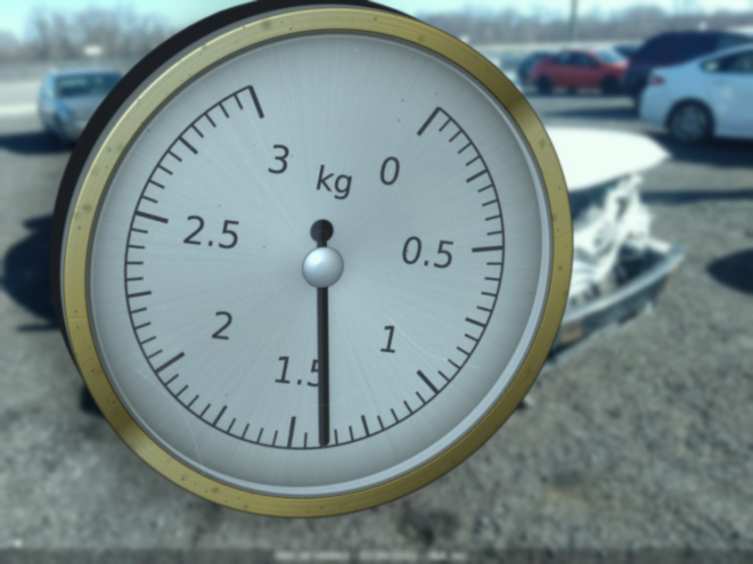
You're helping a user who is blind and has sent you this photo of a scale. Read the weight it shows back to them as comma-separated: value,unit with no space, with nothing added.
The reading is 1.4,kg
